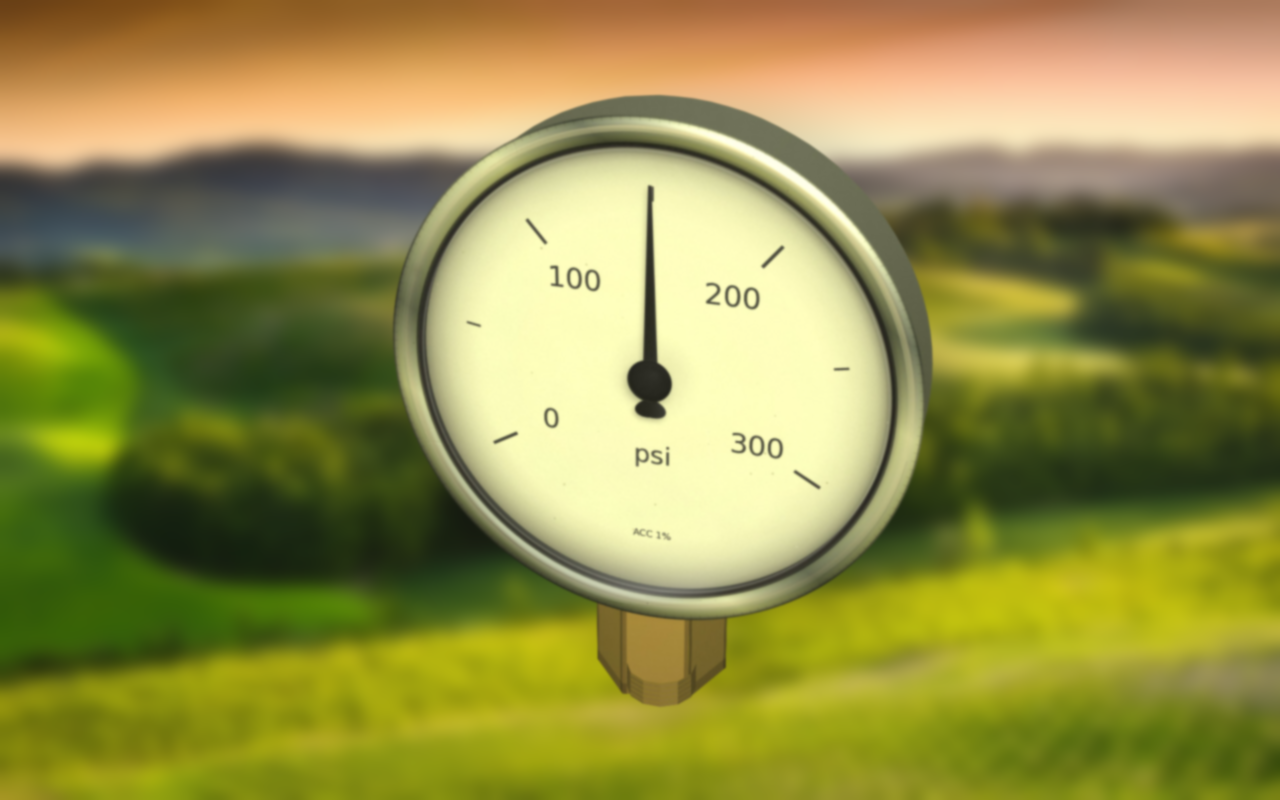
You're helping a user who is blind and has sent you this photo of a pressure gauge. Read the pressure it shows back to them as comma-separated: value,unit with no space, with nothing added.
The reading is 150,psi
